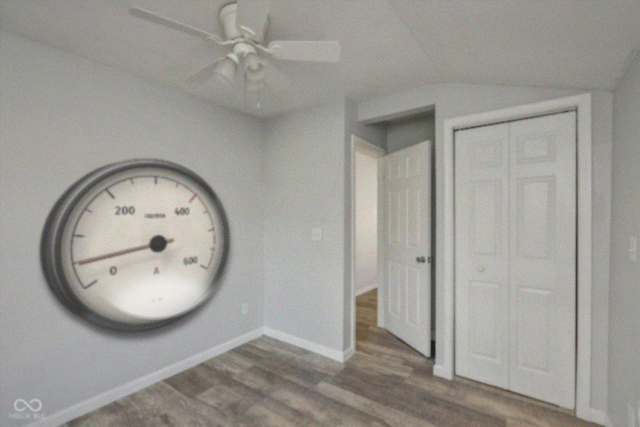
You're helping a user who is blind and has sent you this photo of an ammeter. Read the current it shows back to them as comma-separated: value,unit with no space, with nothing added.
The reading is 50,A
